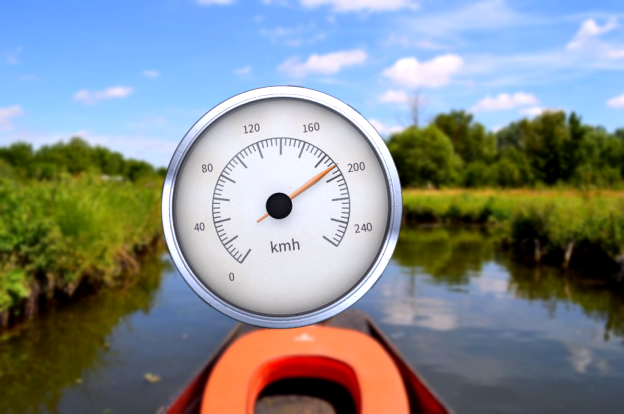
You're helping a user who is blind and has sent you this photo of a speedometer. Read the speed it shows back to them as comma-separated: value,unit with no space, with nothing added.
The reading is 192,km/h
